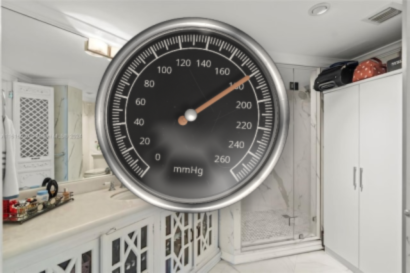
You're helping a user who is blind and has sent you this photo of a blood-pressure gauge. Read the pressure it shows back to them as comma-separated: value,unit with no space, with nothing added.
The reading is 180,mmHg
